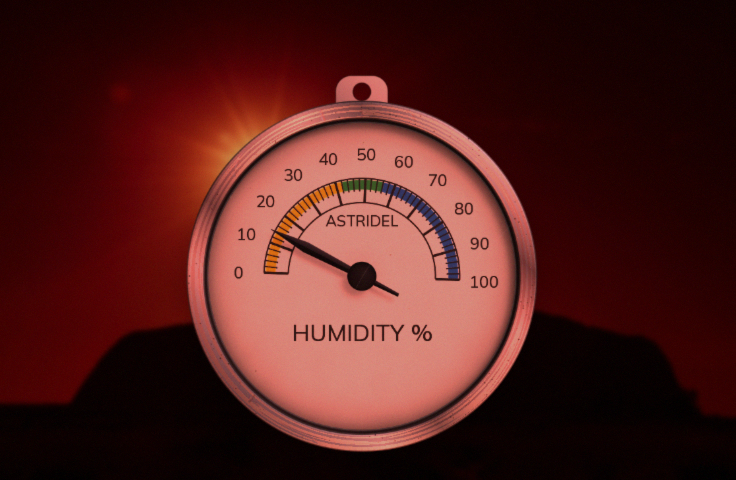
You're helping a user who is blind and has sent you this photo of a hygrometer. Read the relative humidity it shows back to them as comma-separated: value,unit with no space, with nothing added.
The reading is 14,%
